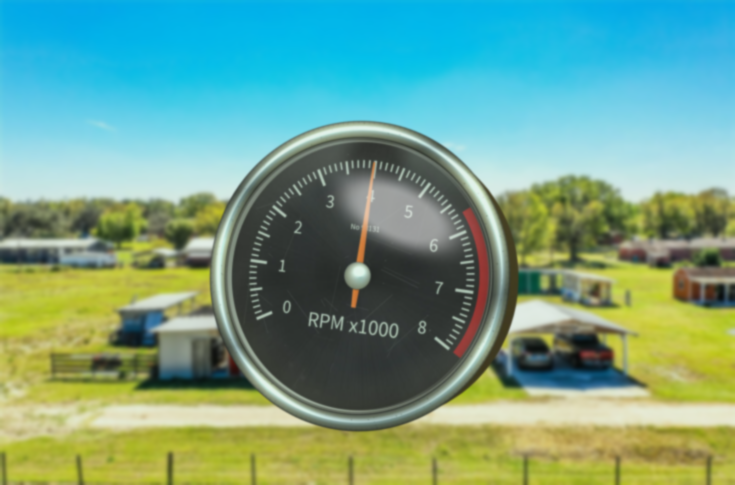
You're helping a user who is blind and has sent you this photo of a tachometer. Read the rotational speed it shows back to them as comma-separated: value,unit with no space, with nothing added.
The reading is 4000,rpm
